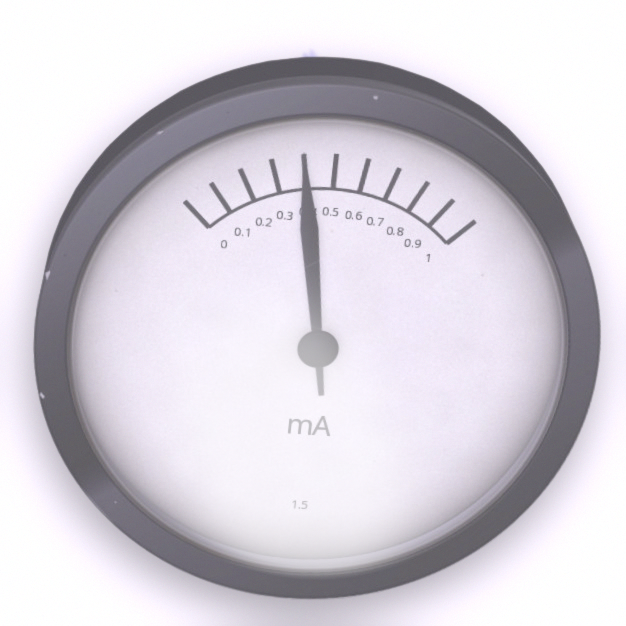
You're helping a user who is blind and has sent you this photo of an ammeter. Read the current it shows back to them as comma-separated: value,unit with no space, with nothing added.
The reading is 0.4,mA
